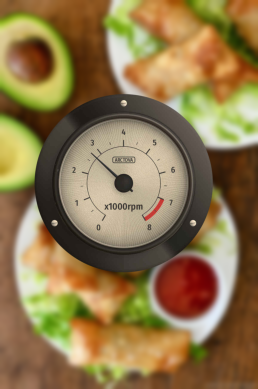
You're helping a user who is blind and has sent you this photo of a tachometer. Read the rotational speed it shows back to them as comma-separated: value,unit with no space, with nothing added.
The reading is 2750,rpm
